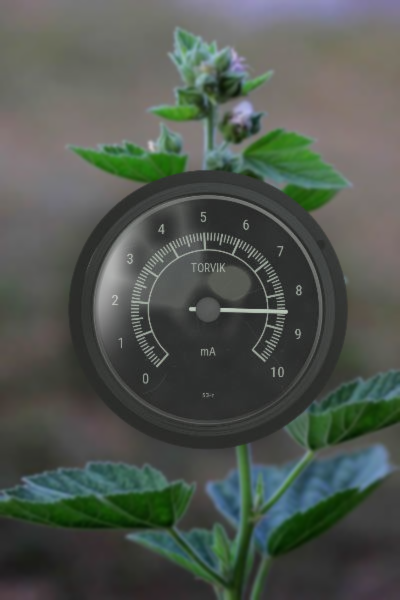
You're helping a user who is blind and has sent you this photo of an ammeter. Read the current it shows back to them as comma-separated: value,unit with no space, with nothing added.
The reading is 8.5,mA
